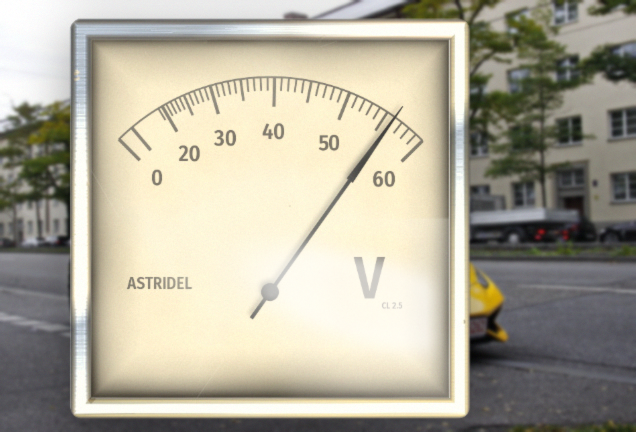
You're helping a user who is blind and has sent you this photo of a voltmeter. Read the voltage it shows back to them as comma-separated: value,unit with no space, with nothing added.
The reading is 56,V
